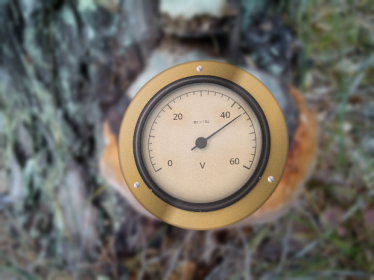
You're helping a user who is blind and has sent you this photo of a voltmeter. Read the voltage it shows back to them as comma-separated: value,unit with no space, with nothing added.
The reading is 44,V
